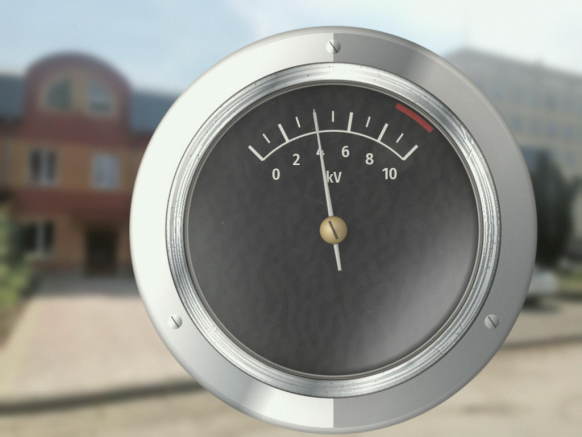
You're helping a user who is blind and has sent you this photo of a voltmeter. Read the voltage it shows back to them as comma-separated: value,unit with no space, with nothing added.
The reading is 4,kV
